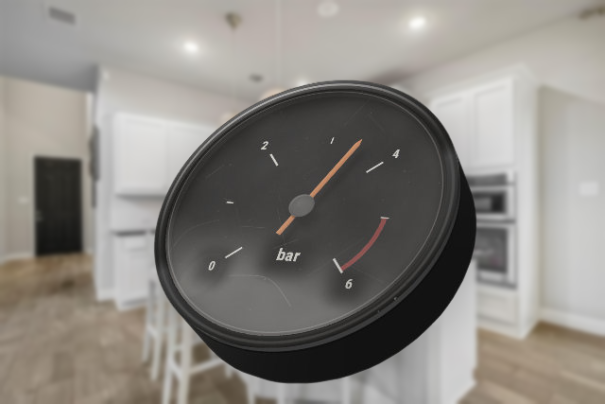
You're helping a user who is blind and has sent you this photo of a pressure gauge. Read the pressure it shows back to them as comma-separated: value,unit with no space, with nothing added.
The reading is 3.5,bar
